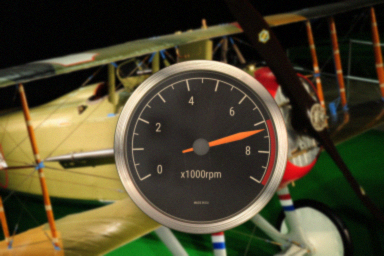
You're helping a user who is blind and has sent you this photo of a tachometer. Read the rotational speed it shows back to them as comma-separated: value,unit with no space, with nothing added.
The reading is 7250,rpm
